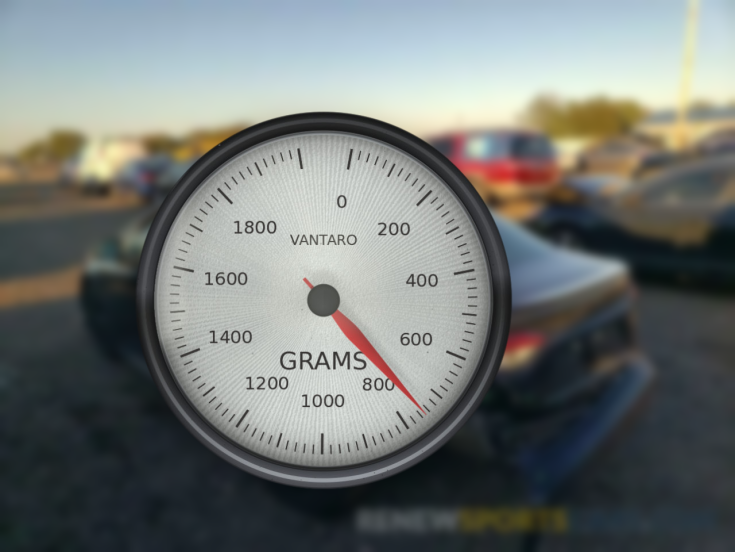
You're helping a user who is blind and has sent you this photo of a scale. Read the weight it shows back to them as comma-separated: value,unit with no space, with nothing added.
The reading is 750,g
